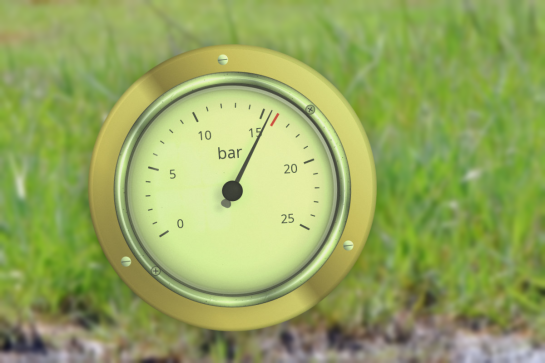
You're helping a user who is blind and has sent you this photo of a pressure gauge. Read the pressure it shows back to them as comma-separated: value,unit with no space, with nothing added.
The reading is 15.5,bar
